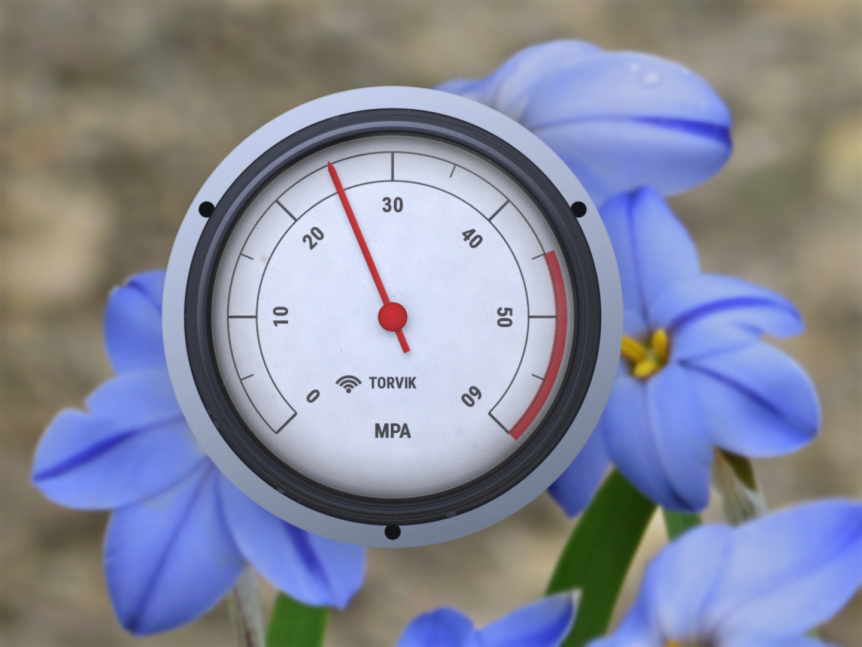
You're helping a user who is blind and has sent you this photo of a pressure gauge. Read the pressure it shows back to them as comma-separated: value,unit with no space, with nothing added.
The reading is 25,MPa
